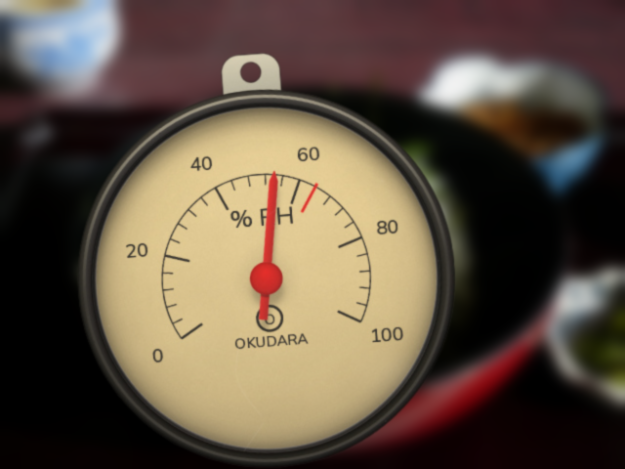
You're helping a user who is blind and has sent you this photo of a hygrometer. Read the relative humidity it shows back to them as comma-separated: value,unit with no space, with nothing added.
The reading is 54,%
